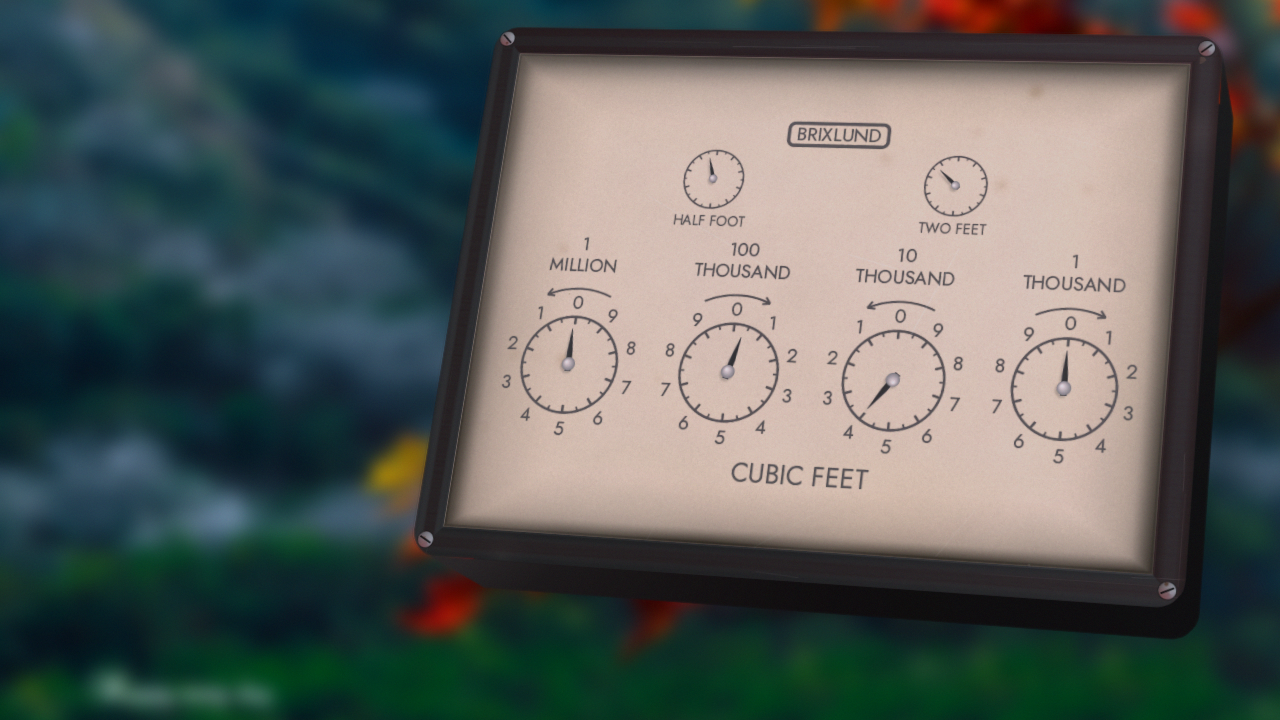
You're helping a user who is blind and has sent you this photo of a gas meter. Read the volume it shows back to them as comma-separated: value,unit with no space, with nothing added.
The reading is 4000,ft³
